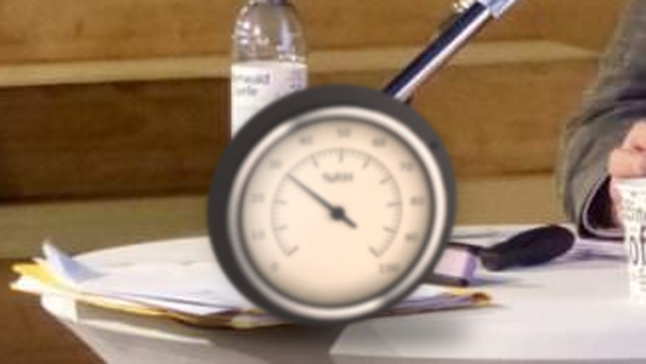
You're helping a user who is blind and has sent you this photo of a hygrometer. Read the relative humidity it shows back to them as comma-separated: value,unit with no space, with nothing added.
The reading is 30,%
